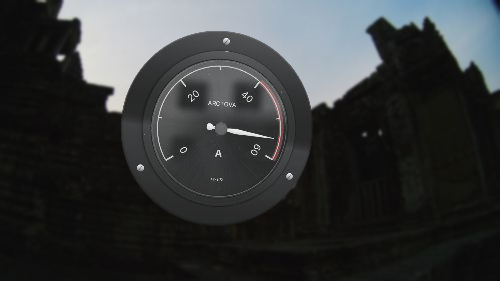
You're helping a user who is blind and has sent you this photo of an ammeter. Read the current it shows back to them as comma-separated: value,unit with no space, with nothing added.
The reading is 55,A
